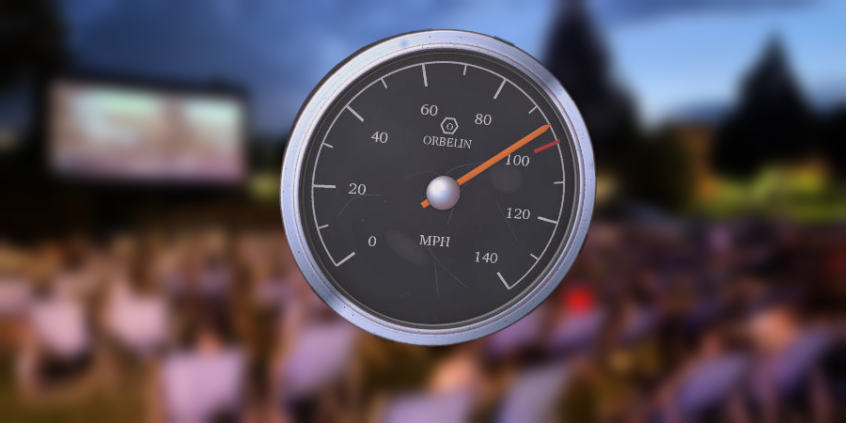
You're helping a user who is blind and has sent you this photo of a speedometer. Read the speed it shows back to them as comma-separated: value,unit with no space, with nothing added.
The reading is 95,mph
